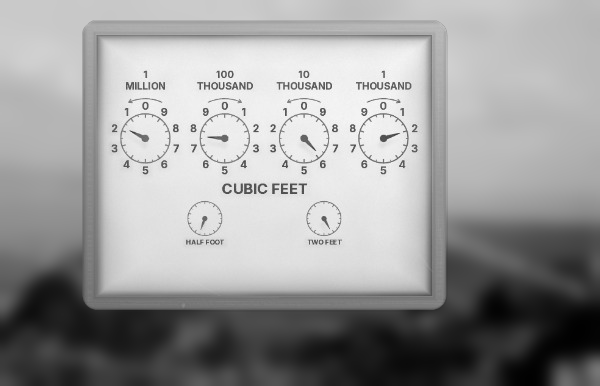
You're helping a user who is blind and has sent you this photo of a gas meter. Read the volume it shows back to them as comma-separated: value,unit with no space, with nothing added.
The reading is 176200,ft³
